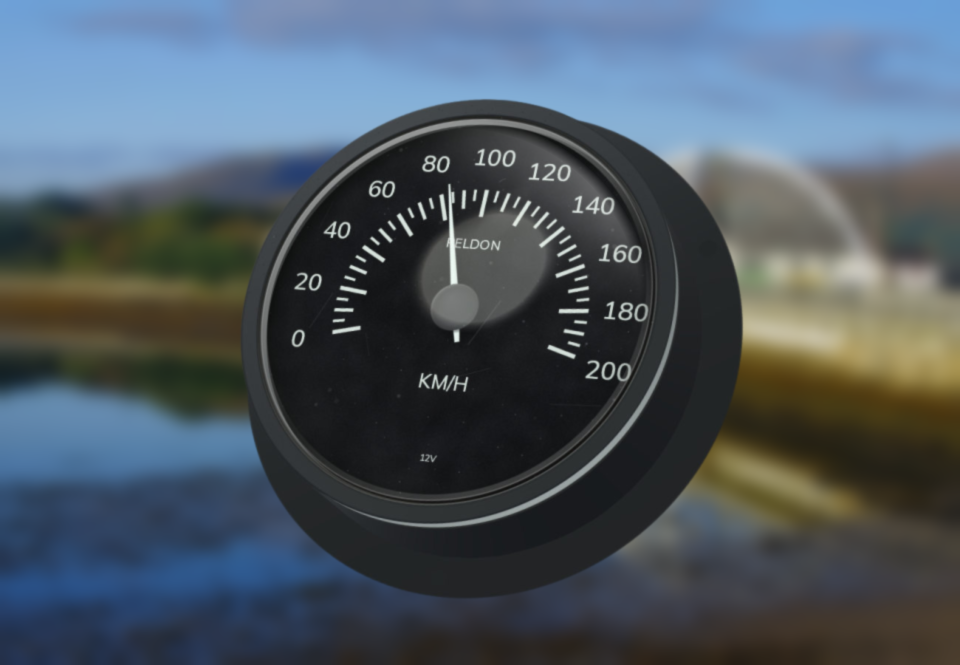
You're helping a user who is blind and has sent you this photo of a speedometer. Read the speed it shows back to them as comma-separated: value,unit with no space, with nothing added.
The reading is 85,km/h
